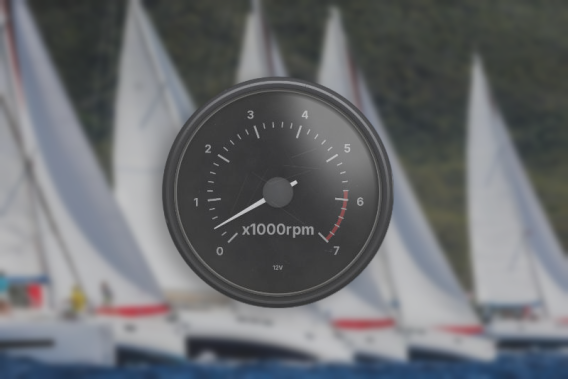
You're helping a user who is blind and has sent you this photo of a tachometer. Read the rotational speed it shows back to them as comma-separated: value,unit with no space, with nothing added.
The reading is 400,rpm
